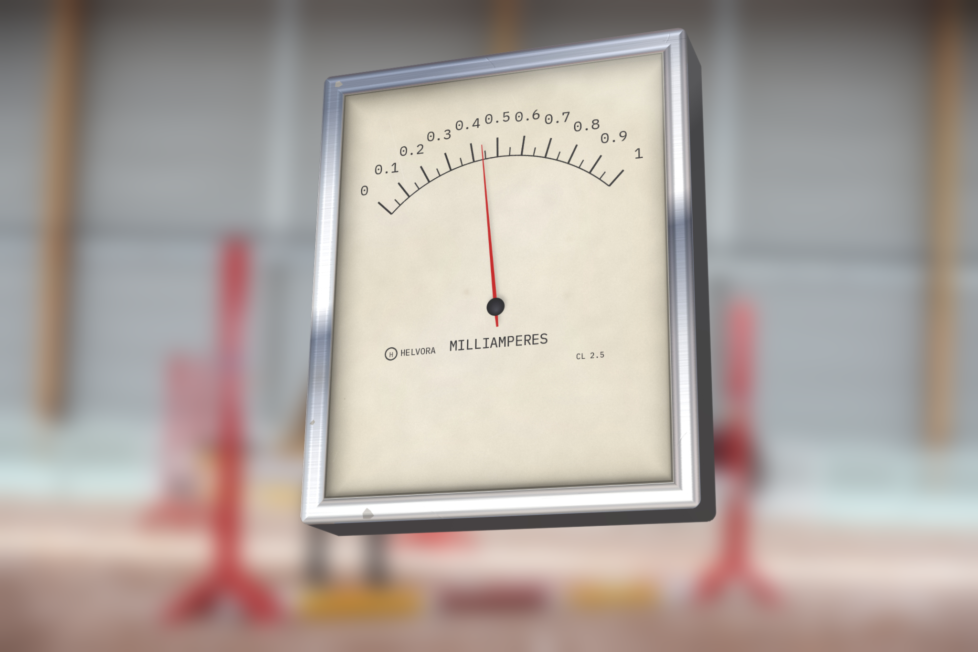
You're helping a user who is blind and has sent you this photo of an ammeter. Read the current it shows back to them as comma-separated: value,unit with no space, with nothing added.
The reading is 0.45,mA
